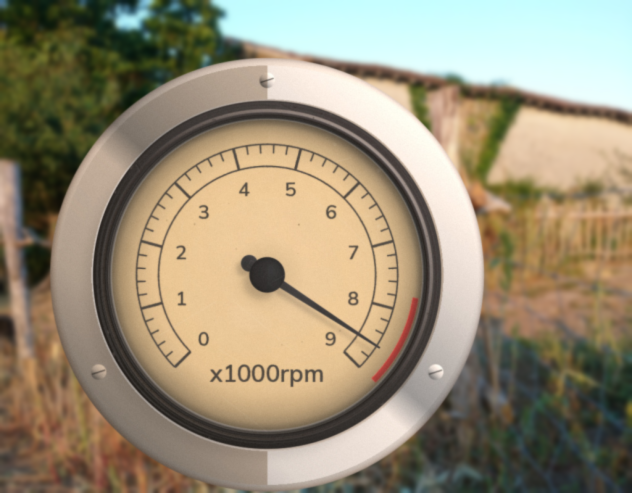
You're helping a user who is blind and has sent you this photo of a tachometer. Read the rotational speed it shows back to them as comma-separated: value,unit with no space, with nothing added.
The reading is 8600,rpm
